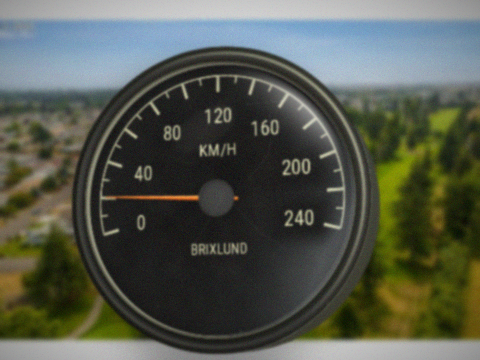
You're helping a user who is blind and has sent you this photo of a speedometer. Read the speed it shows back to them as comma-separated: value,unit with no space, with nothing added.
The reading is 20,km/h
